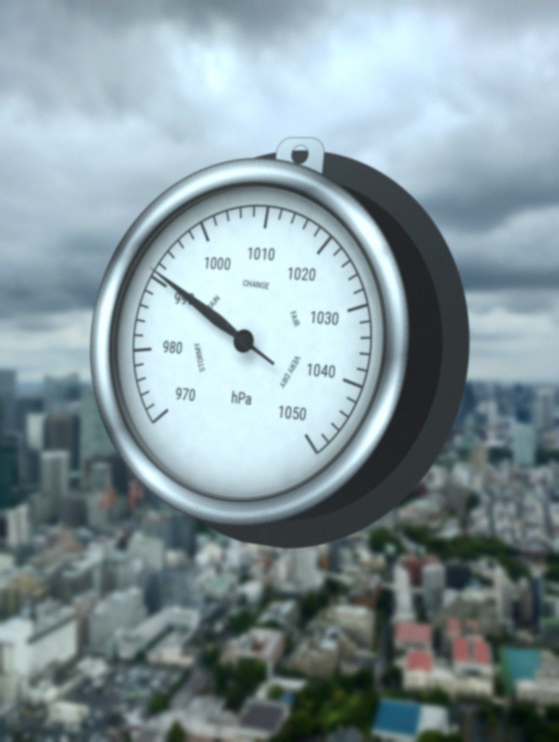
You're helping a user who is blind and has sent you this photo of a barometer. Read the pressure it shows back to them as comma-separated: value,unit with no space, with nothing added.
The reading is 991,hPa
